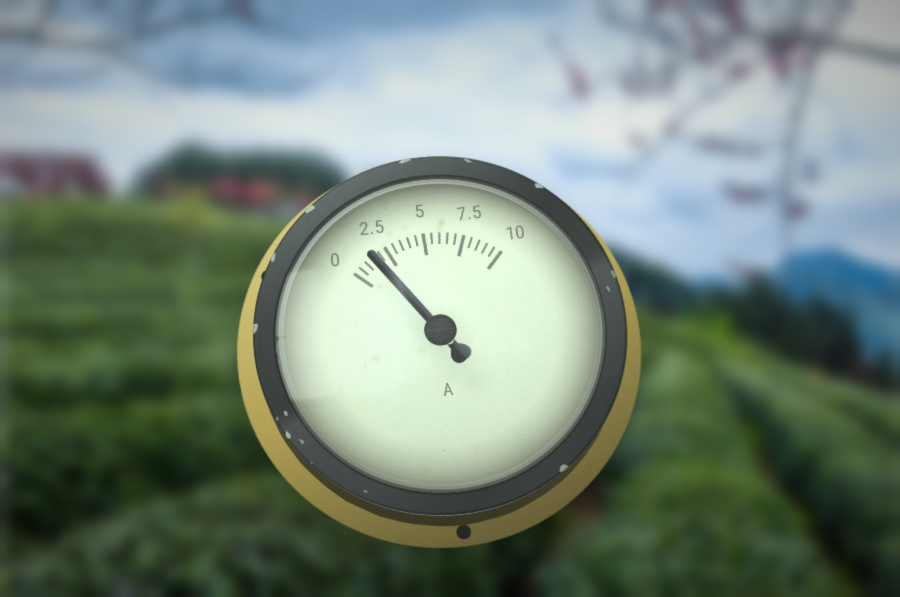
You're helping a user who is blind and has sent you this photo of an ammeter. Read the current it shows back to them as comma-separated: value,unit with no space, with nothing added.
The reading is 1.5,A
